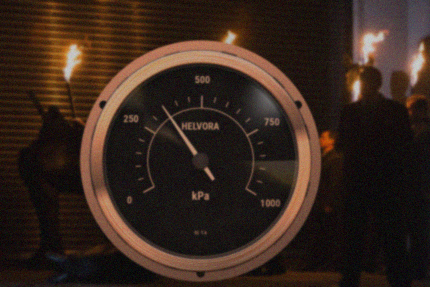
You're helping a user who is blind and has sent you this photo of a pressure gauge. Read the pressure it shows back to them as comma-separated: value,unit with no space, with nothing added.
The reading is 350,kPa
